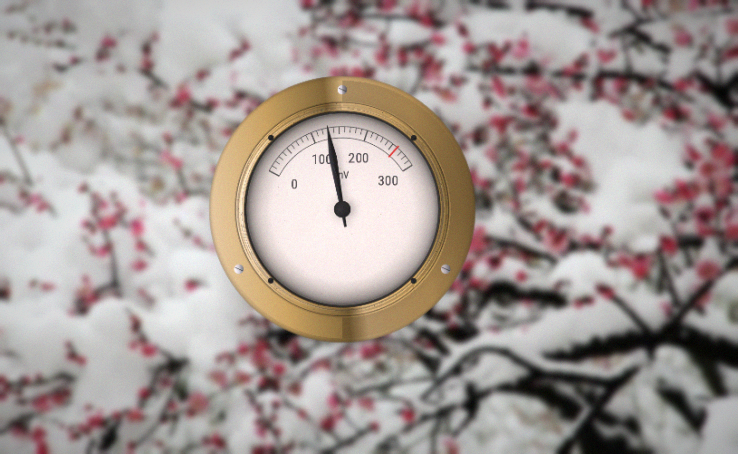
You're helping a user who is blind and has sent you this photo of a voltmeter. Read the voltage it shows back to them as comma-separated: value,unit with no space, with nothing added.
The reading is 130,mV
